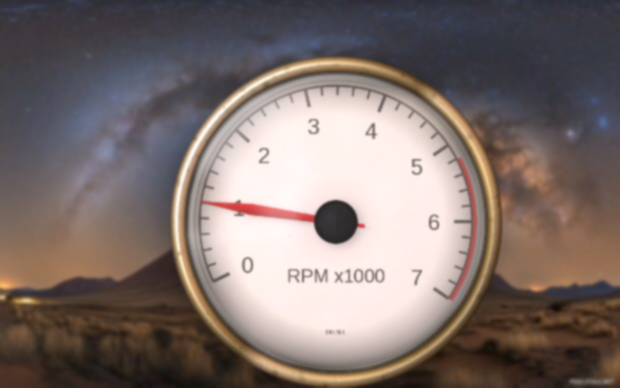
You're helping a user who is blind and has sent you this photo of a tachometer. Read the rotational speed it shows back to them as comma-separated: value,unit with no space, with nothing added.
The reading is 1000,rpm
